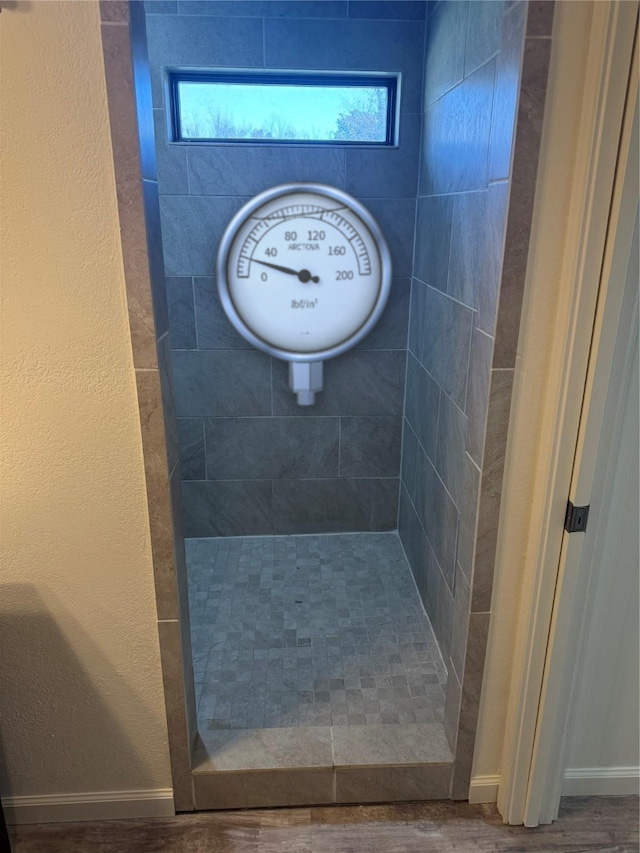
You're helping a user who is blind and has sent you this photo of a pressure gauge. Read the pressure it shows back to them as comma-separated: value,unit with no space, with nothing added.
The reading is 20,psi
